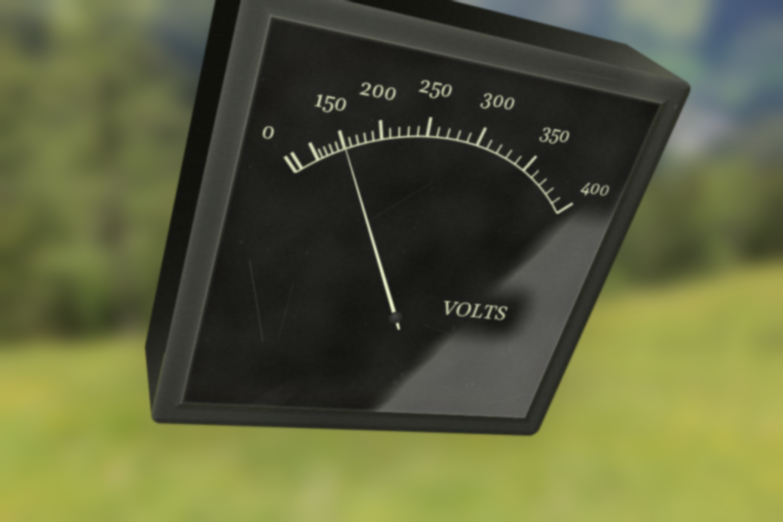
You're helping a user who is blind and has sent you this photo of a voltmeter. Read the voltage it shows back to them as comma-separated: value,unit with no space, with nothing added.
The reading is 150,V
